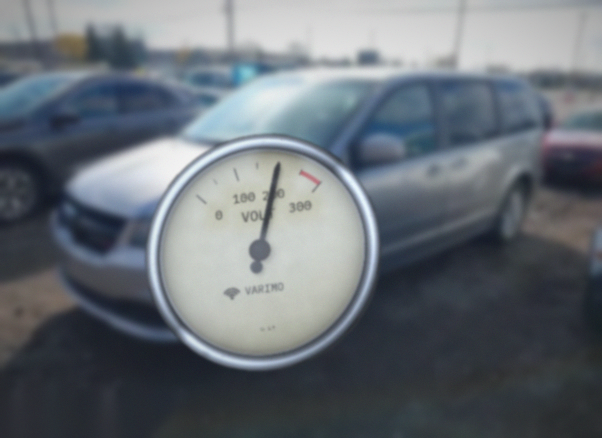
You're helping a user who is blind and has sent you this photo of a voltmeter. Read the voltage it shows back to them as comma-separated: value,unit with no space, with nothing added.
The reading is 200,V
